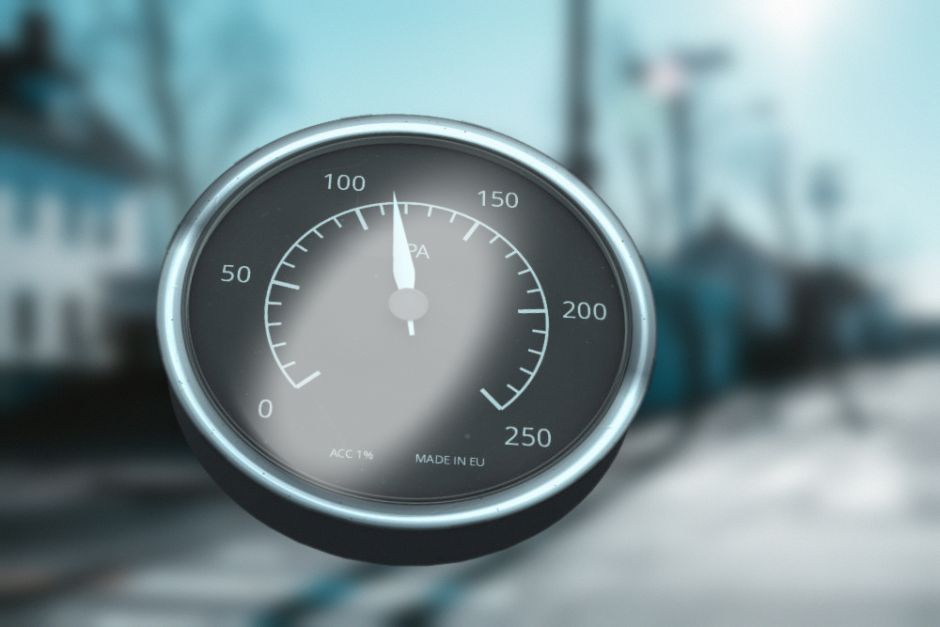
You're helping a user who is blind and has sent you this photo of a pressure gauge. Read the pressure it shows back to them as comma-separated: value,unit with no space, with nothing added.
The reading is 115,kPa
